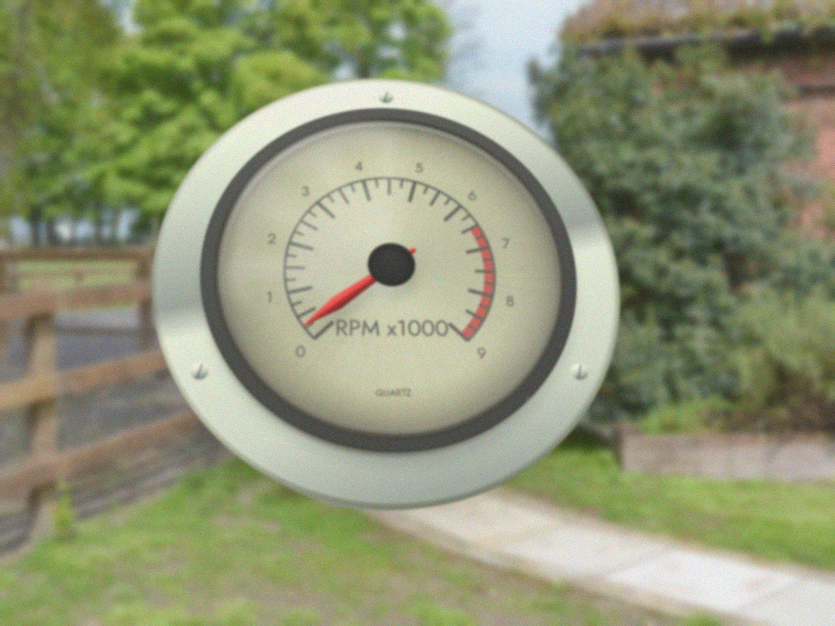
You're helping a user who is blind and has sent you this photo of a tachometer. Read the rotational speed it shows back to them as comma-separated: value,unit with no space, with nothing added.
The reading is 250,rpm
